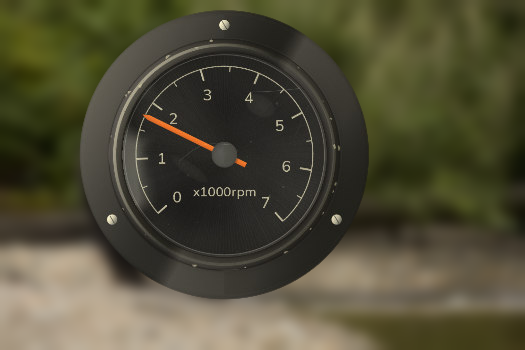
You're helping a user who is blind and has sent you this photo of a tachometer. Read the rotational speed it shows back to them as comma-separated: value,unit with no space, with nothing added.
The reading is 1750,rpm
